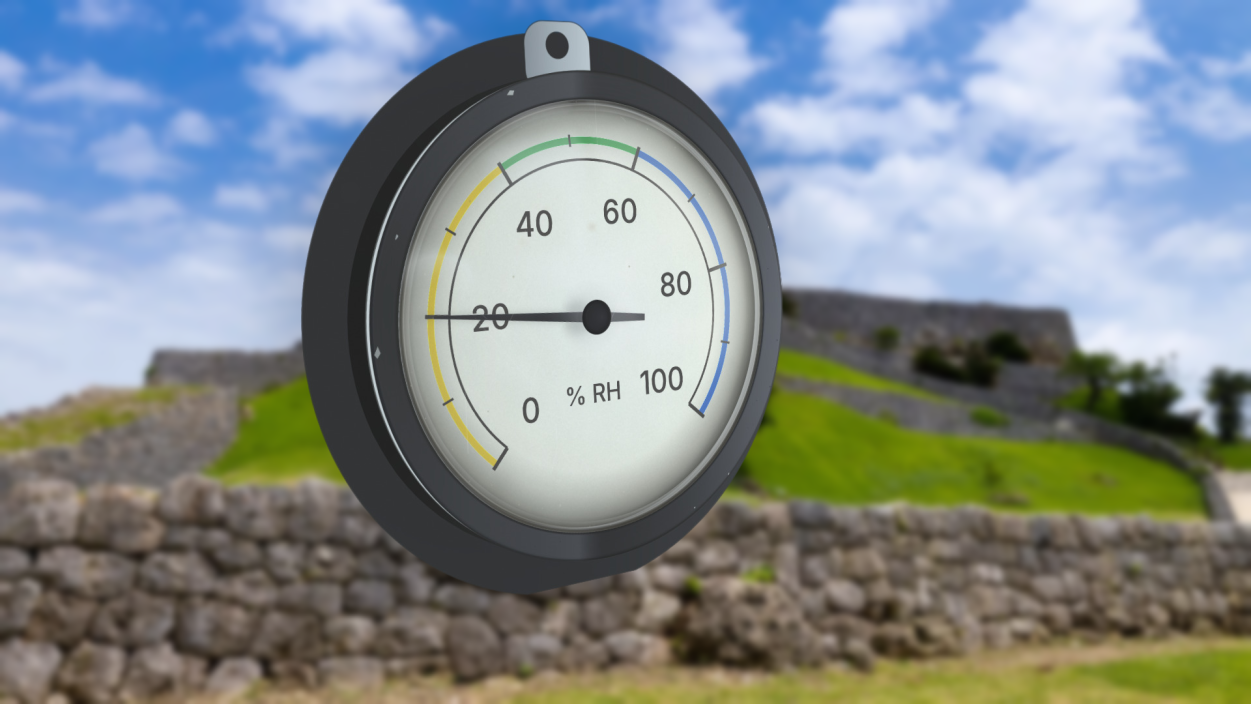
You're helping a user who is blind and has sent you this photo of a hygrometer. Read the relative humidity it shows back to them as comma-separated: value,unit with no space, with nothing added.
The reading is 20,%
